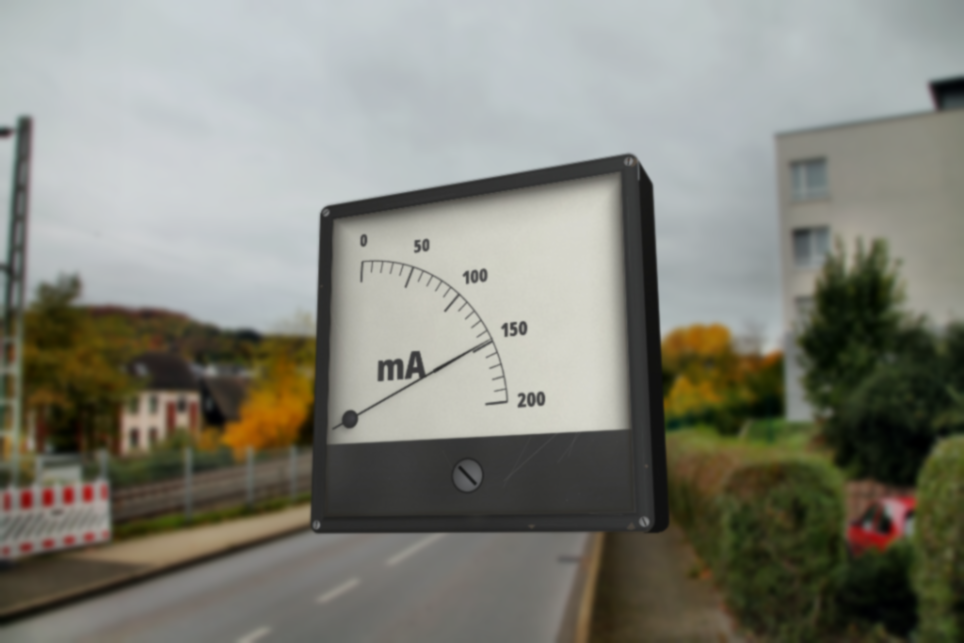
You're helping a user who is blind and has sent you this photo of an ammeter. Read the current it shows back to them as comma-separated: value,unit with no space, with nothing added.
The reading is 150,mA
